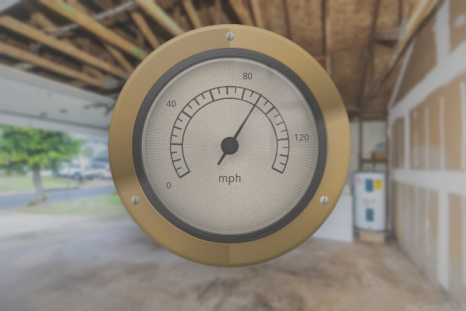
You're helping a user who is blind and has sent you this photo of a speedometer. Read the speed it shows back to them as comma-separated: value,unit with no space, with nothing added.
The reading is 90,mph
